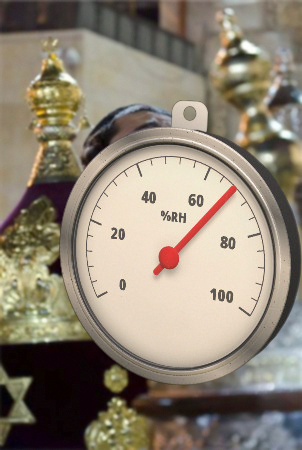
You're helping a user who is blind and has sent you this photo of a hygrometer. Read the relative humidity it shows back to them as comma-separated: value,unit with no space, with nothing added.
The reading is 68,%
